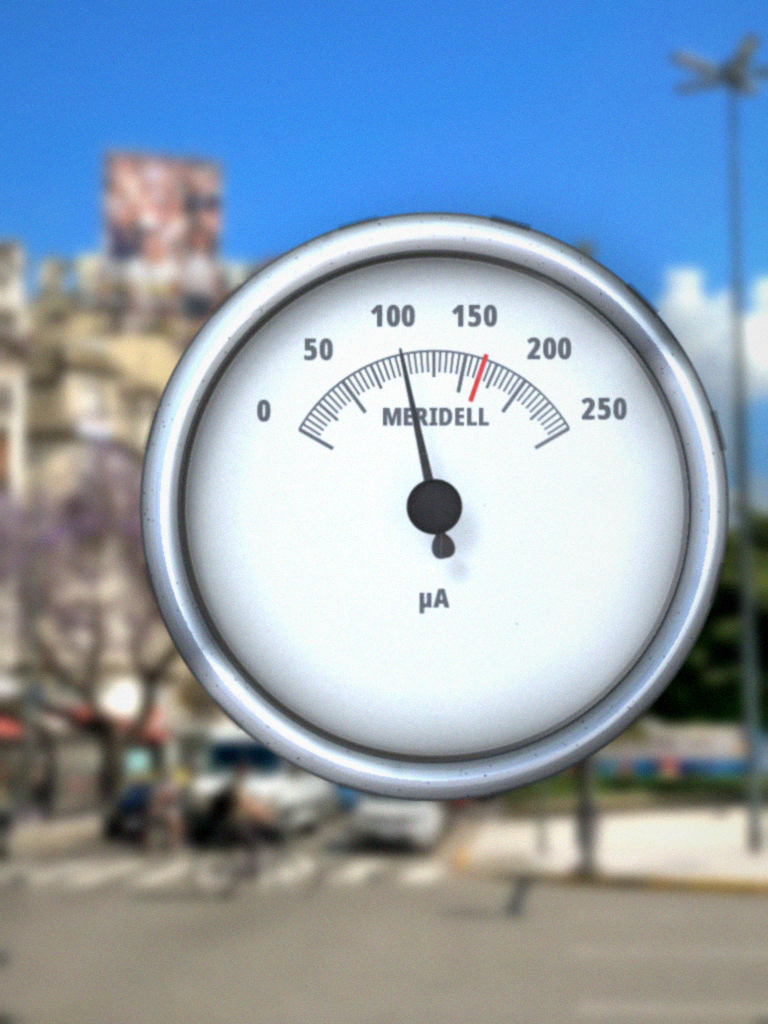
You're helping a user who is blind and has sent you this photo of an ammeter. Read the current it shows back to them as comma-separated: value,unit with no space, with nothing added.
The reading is 100,µA
